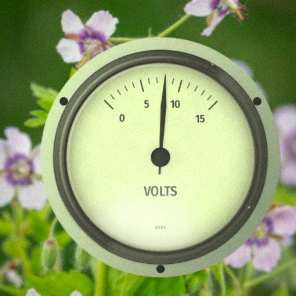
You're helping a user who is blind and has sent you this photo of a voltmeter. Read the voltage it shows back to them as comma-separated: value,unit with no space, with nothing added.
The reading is 8,V
